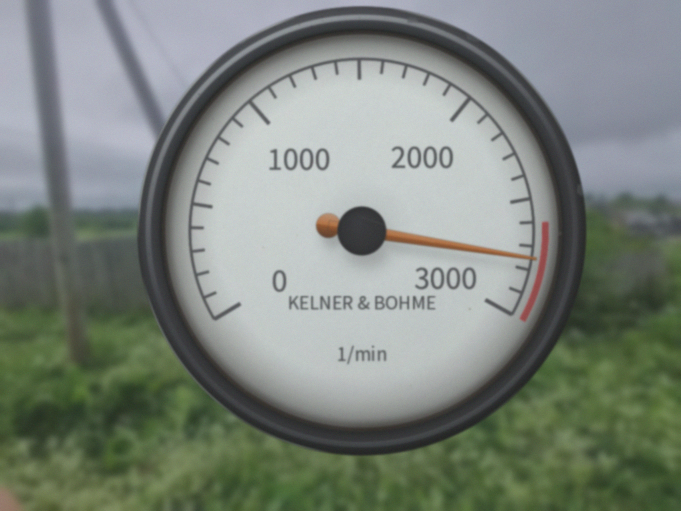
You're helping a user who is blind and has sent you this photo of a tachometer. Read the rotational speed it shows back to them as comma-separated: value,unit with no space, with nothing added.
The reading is 2750,rpm
